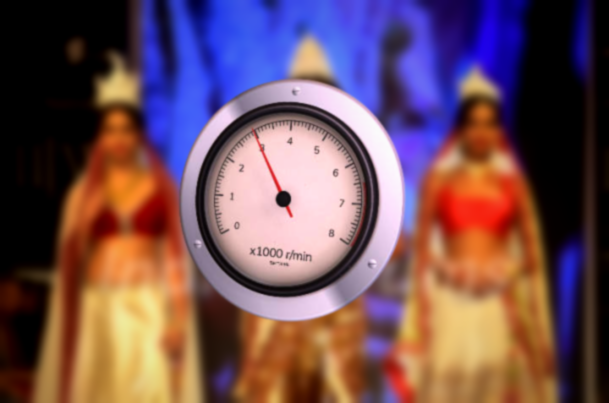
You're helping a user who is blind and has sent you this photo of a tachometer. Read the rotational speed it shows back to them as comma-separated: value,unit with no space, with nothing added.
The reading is 3000,rpm
